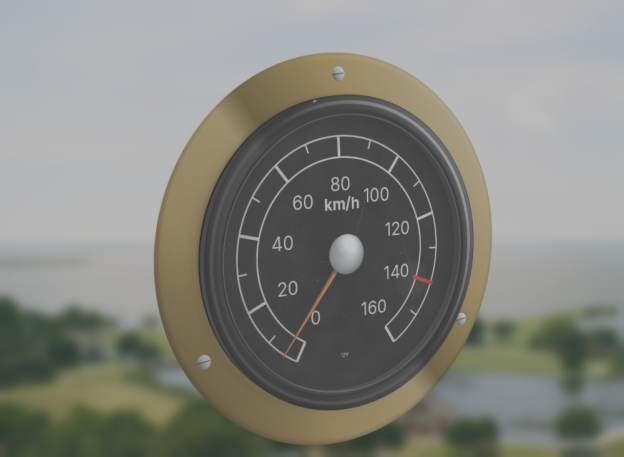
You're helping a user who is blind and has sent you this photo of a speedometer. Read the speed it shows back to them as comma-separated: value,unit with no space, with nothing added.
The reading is 5,km/h
